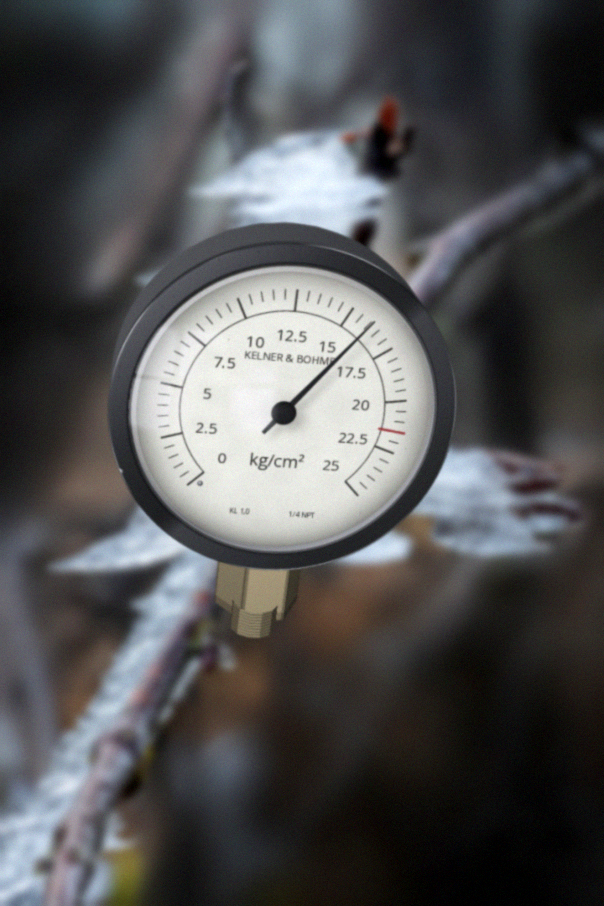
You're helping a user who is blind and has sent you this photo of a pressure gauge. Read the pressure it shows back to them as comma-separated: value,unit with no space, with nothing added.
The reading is 16,kg/cm²
